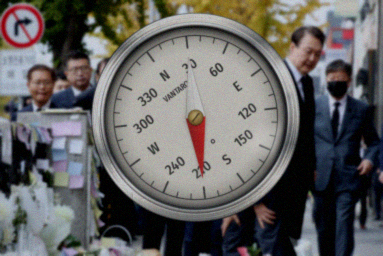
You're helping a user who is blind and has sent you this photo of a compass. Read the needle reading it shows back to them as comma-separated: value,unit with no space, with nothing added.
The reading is 210,°
